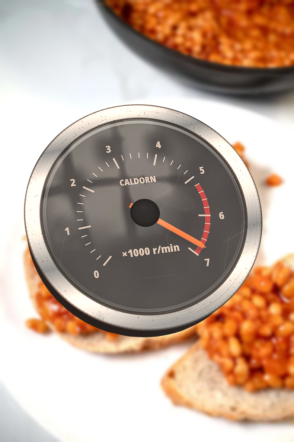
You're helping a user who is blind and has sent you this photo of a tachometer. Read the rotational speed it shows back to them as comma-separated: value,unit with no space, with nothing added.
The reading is 6800,rpm
